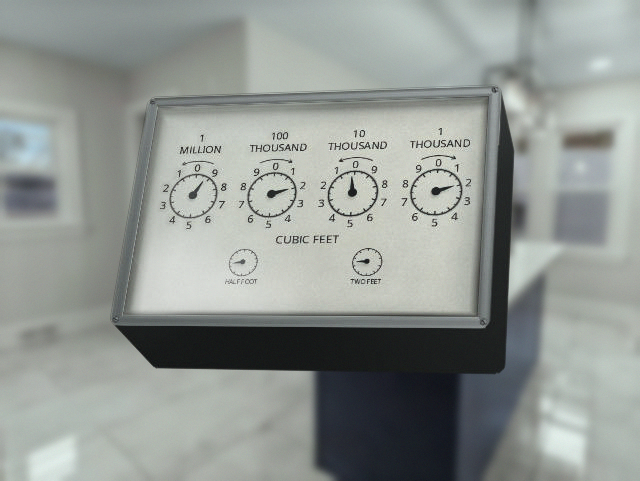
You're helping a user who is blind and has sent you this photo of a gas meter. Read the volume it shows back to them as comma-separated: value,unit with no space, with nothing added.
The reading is 920200,ft³
